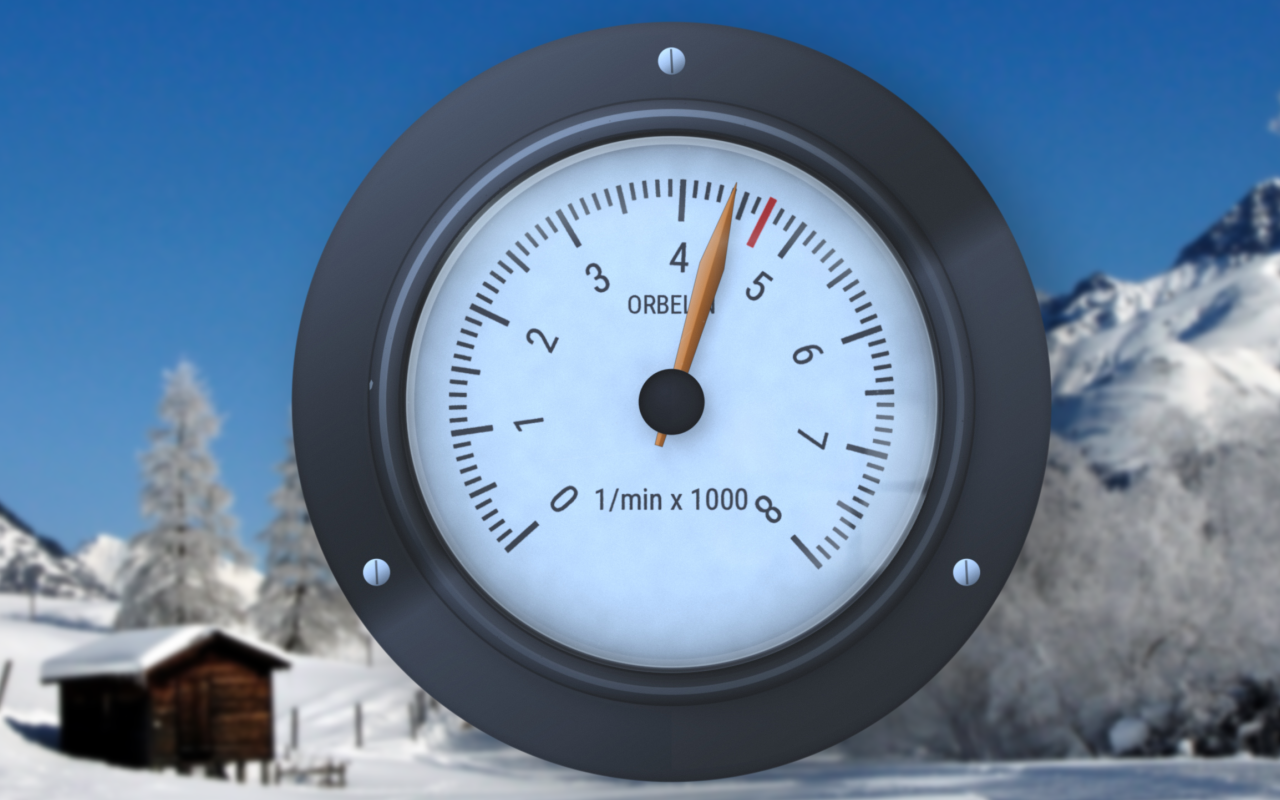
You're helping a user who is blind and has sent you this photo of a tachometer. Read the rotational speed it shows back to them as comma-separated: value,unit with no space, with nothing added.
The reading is 4400,rpm
